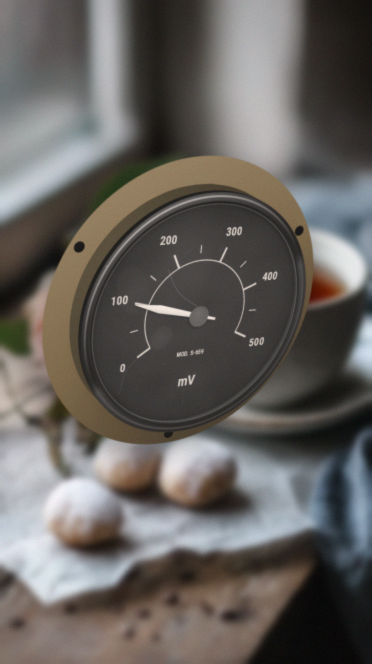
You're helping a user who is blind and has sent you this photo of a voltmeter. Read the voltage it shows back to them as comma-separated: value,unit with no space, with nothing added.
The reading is 100,mV
